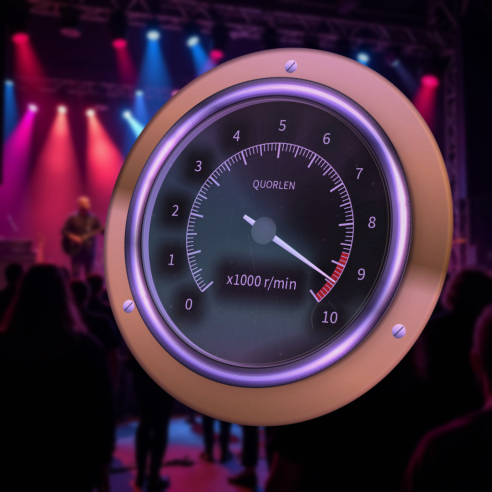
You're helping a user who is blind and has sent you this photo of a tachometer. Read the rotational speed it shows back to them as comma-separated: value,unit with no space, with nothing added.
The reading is 9400,rpm
